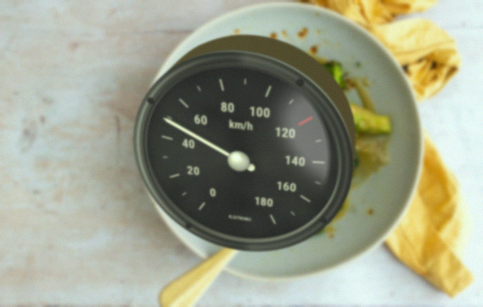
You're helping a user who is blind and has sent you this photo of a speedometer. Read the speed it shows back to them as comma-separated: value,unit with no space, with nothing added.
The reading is 50,km/h
